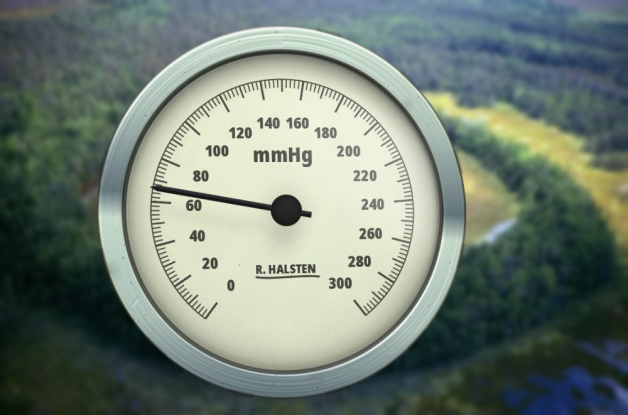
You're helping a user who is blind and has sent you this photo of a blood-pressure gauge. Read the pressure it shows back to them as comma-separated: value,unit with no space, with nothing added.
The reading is 66,mmHg
